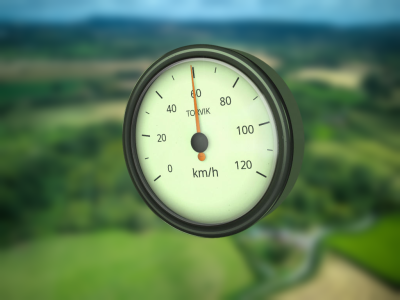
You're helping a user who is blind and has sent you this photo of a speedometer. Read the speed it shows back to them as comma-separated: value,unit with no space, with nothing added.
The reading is 60,km/h
